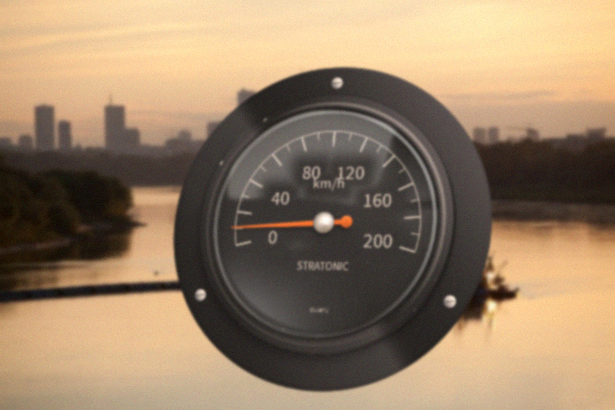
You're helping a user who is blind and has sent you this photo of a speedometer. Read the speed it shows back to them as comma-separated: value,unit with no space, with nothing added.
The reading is 10,km/h
